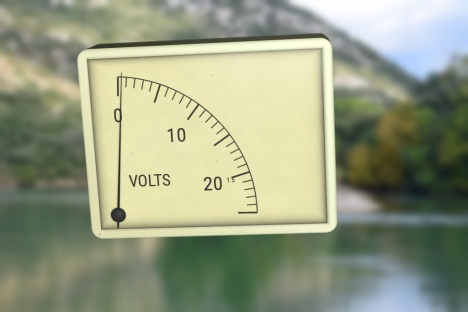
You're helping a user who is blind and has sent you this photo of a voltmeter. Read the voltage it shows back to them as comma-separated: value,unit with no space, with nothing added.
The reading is 0.5,V
